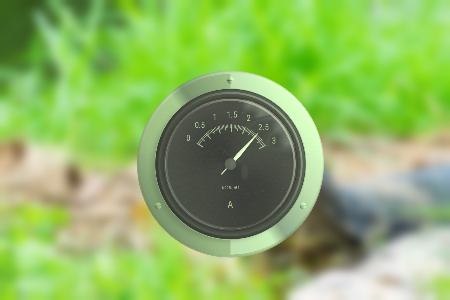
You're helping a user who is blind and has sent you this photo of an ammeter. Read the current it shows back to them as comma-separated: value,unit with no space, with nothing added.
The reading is 2.5,A
